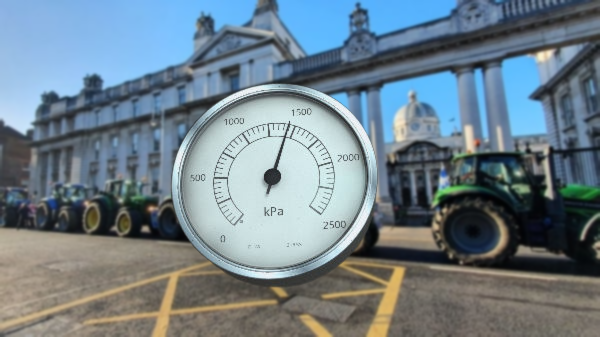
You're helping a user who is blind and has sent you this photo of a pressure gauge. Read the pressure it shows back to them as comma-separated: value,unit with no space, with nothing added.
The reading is 1450,kPa
